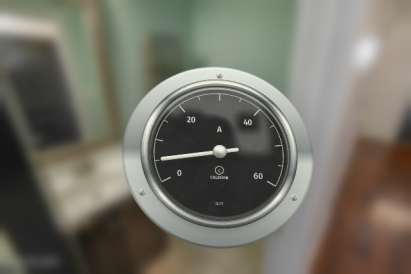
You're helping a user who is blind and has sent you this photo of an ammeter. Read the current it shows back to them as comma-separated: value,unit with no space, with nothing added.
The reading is 5,A
